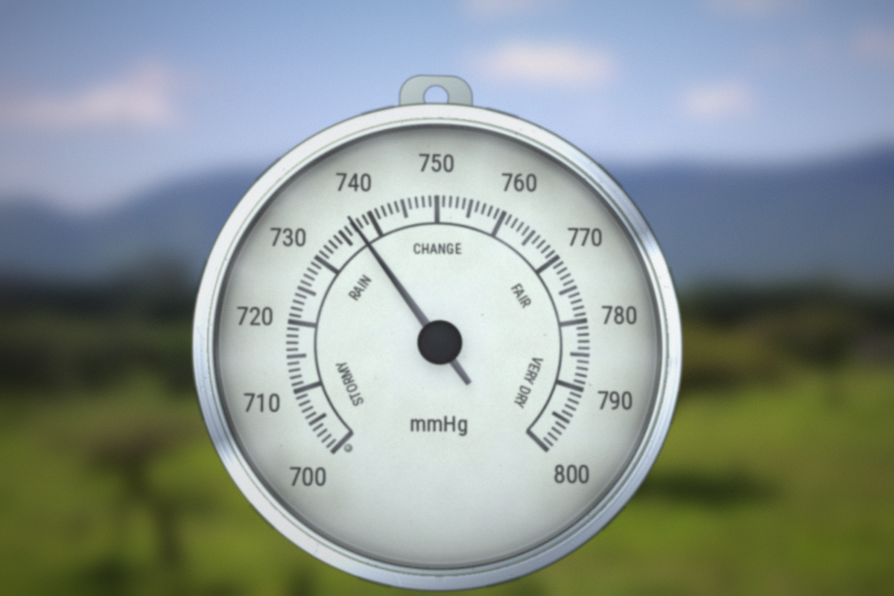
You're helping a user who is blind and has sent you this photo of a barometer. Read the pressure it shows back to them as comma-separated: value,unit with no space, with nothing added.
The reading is 737,mmHg
